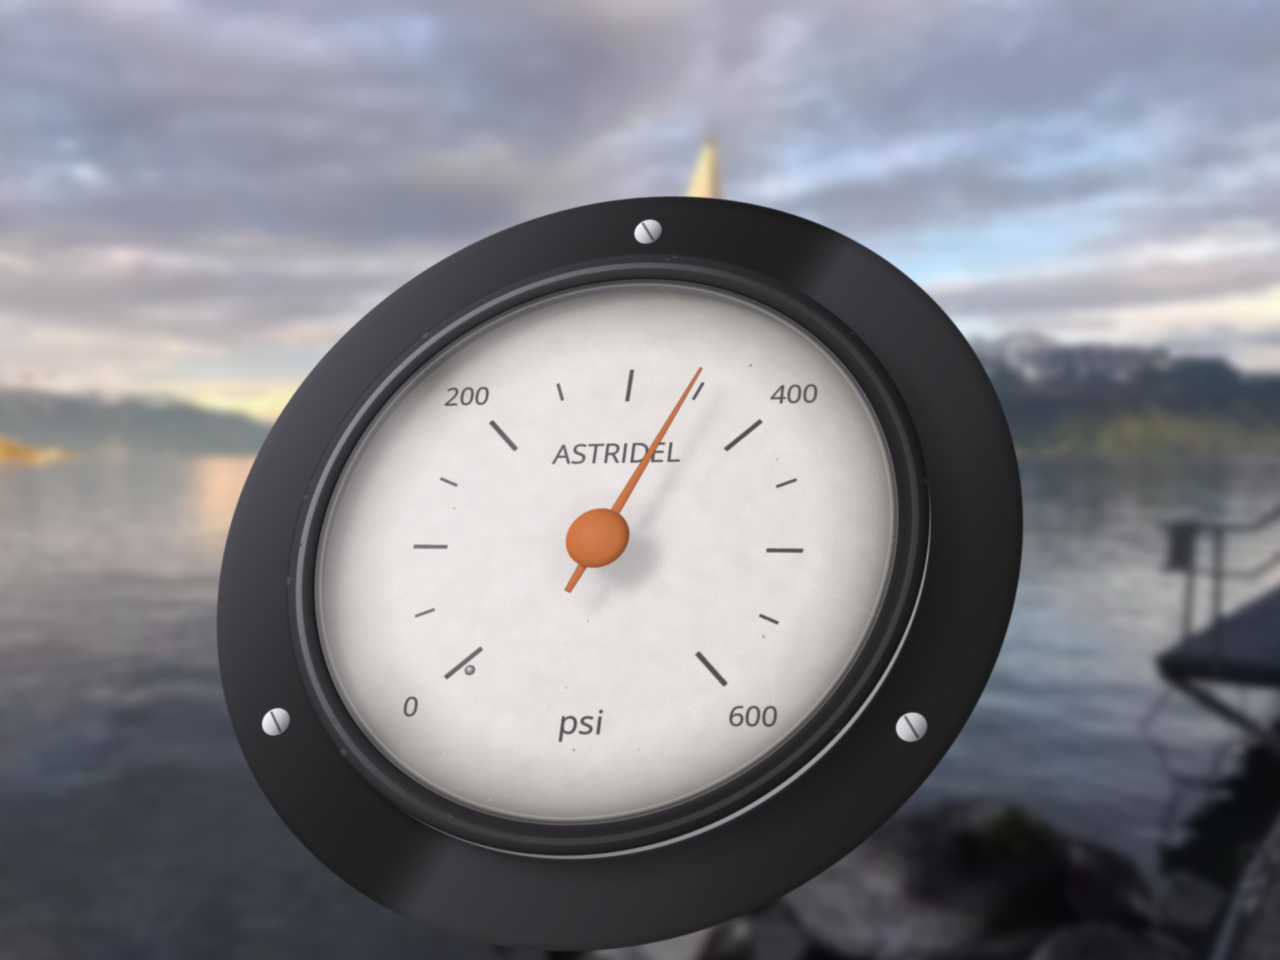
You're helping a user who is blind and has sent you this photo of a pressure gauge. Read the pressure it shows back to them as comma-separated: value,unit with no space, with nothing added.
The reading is 350,psi
